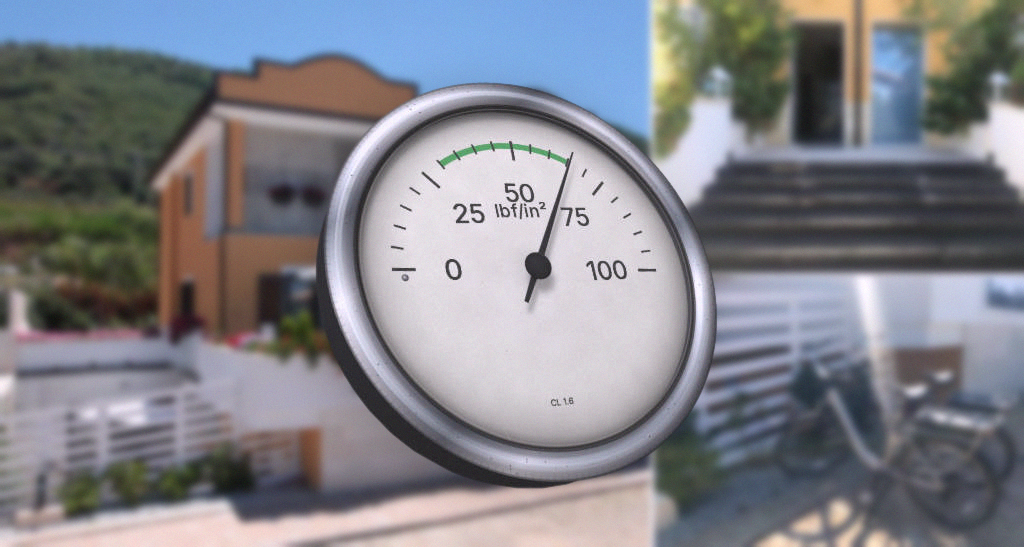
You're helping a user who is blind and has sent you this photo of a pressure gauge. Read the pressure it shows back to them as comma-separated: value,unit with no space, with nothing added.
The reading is 65,psi
